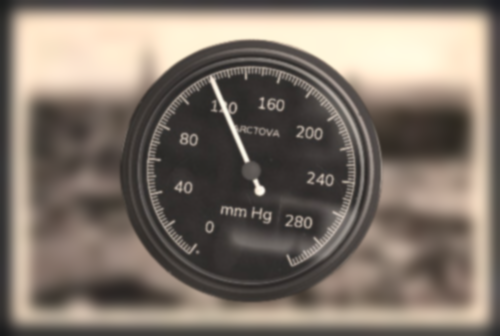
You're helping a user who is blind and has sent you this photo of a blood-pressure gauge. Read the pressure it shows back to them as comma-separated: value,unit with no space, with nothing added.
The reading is 120,mmHg
